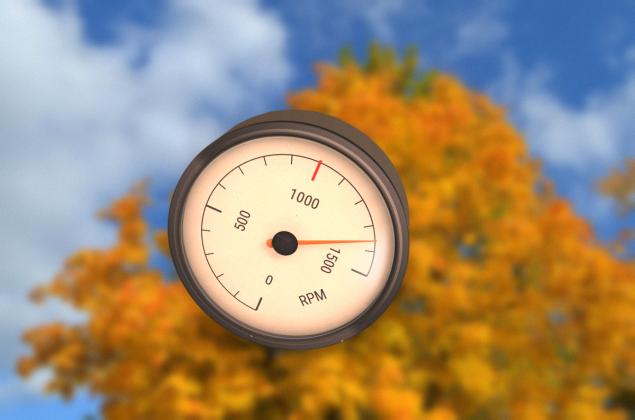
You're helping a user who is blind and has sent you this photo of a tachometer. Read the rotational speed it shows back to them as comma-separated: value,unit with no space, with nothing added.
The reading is 1350,rpm
